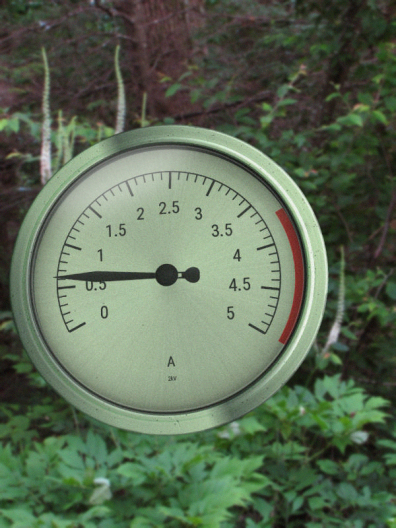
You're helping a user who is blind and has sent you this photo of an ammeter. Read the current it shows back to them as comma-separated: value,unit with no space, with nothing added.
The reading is 0.6,A
